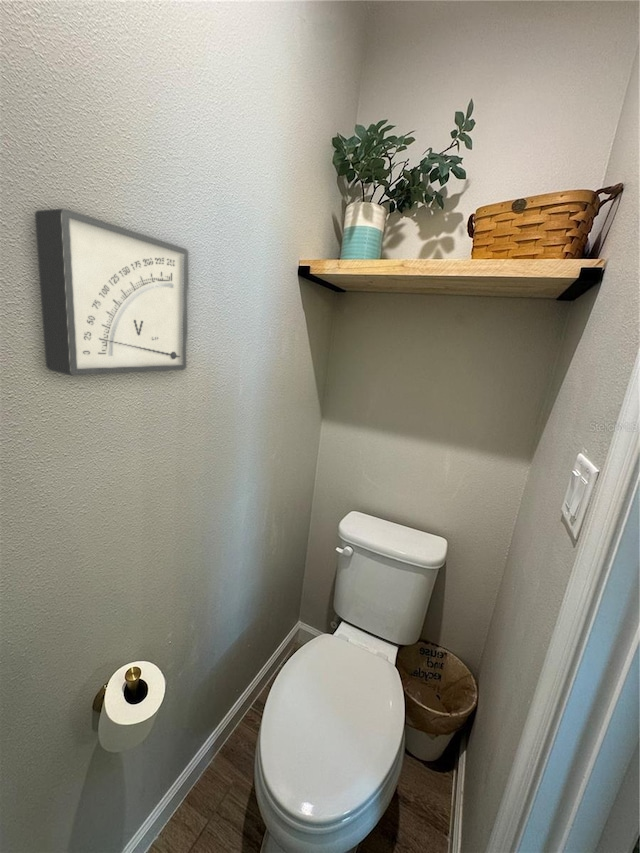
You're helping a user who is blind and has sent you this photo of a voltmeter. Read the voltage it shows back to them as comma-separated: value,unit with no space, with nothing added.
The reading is 25,V
